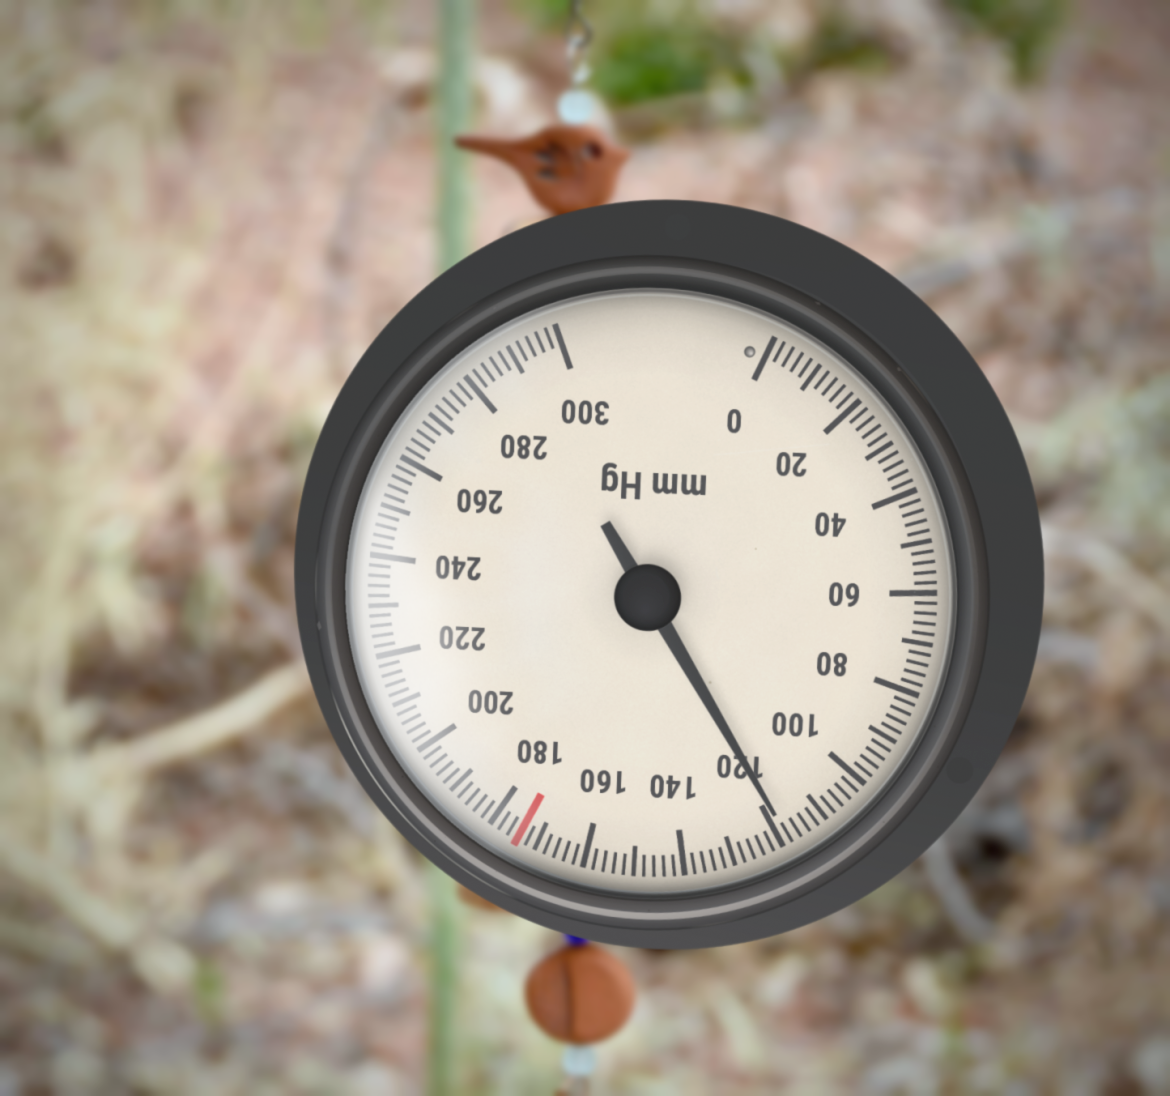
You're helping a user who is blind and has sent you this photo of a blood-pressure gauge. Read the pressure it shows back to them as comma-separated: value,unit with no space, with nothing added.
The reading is 118,mmHg
